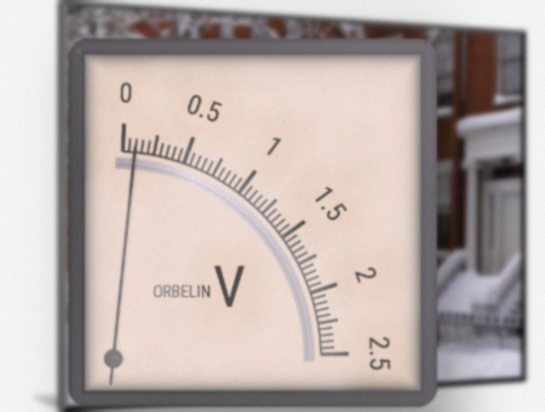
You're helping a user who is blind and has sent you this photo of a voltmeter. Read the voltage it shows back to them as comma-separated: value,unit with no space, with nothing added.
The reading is 0.1,V
